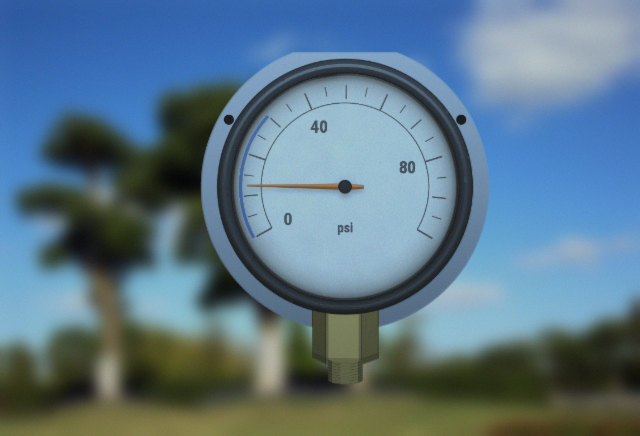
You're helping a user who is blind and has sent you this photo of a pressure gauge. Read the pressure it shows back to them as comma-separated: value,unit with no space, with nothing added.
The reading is 12.5,psi
